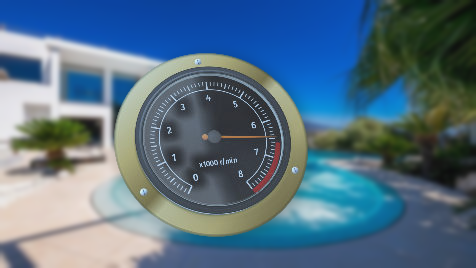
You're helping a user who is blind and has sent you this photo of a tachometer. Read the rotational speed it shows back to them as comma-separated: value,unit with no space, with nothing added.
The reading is 6500,rpm
